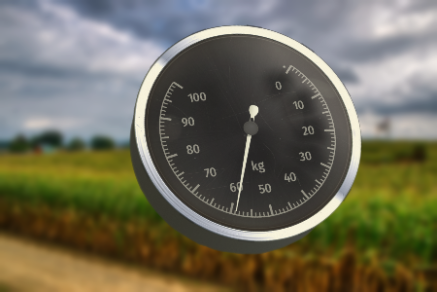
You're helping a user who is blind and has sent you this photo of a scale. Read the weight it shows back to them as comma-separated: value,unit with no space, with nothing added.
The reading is 59,kg
